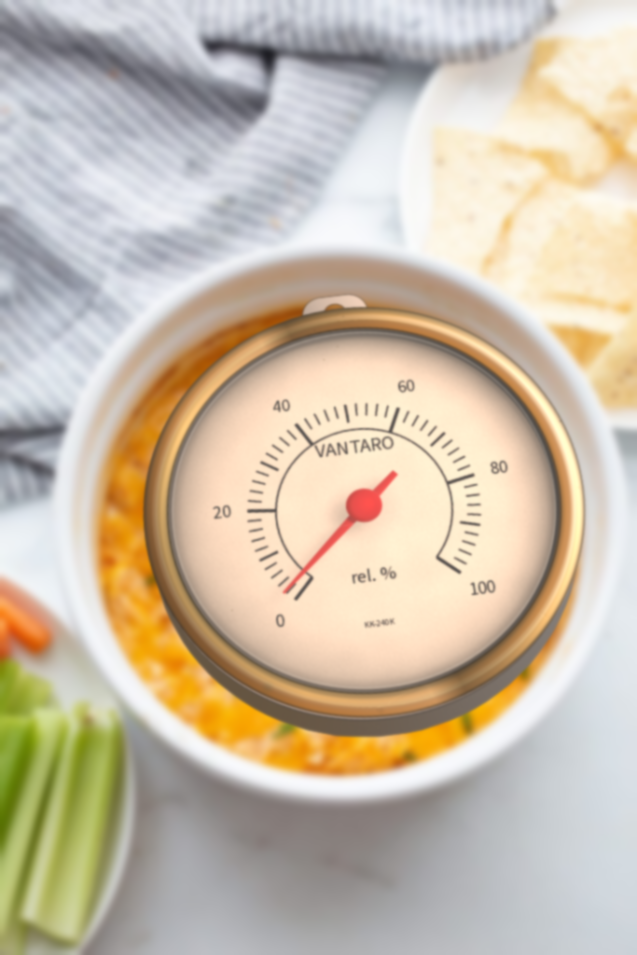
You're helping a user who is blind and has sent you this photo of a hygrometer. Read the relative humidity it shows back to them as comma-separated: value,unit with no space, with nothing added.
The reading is 2,%
